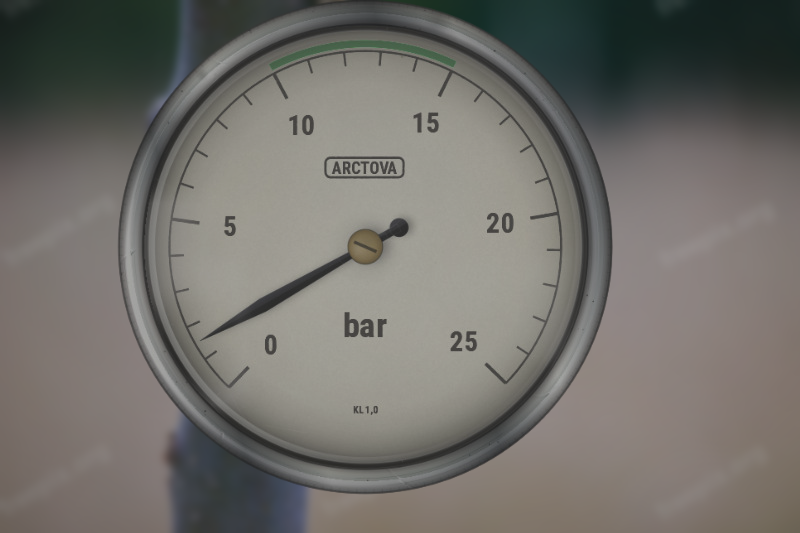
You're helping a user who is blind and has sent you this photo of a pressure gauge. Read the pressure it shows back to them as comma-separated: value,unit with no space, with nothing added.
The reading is 1.5,bar
